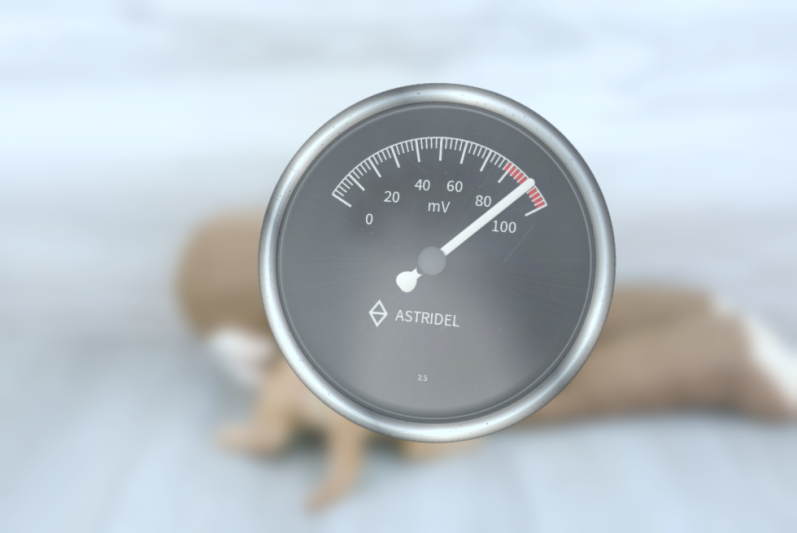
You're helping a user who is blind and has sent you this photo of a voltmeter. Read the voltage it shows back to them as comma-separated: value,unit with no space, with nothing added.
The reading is 90,mV
